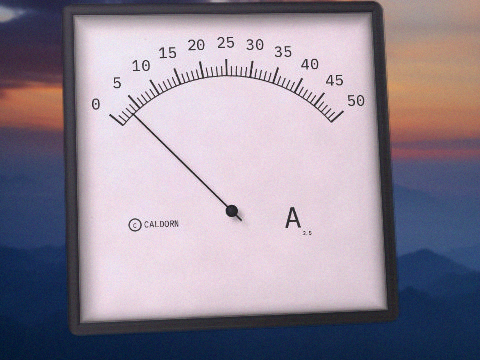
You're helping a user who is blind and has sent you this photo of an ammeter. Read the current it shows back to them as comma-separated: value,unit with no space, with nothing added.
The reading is 3,A
